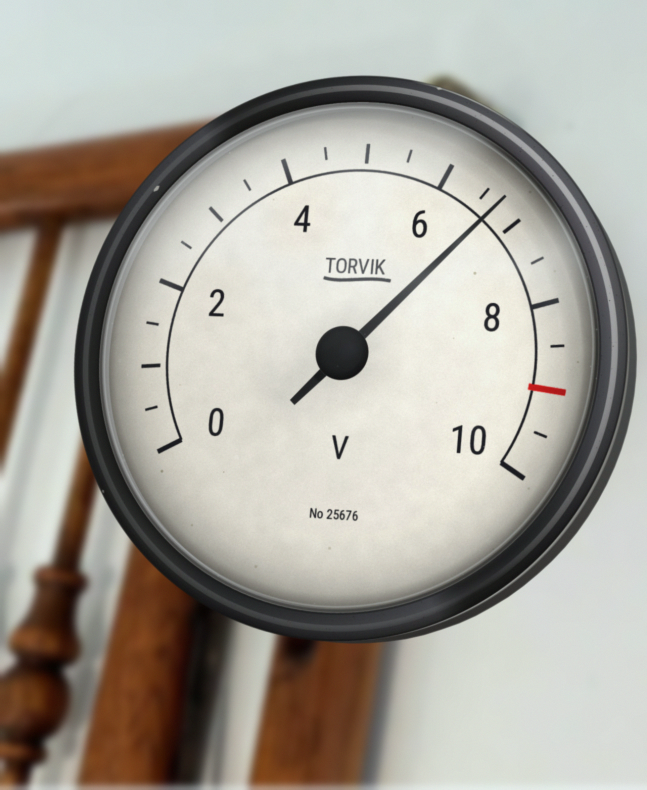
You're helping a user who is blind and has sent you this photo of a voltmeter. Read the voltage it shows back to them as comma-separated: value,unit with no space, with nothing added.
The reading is 6.75,V
